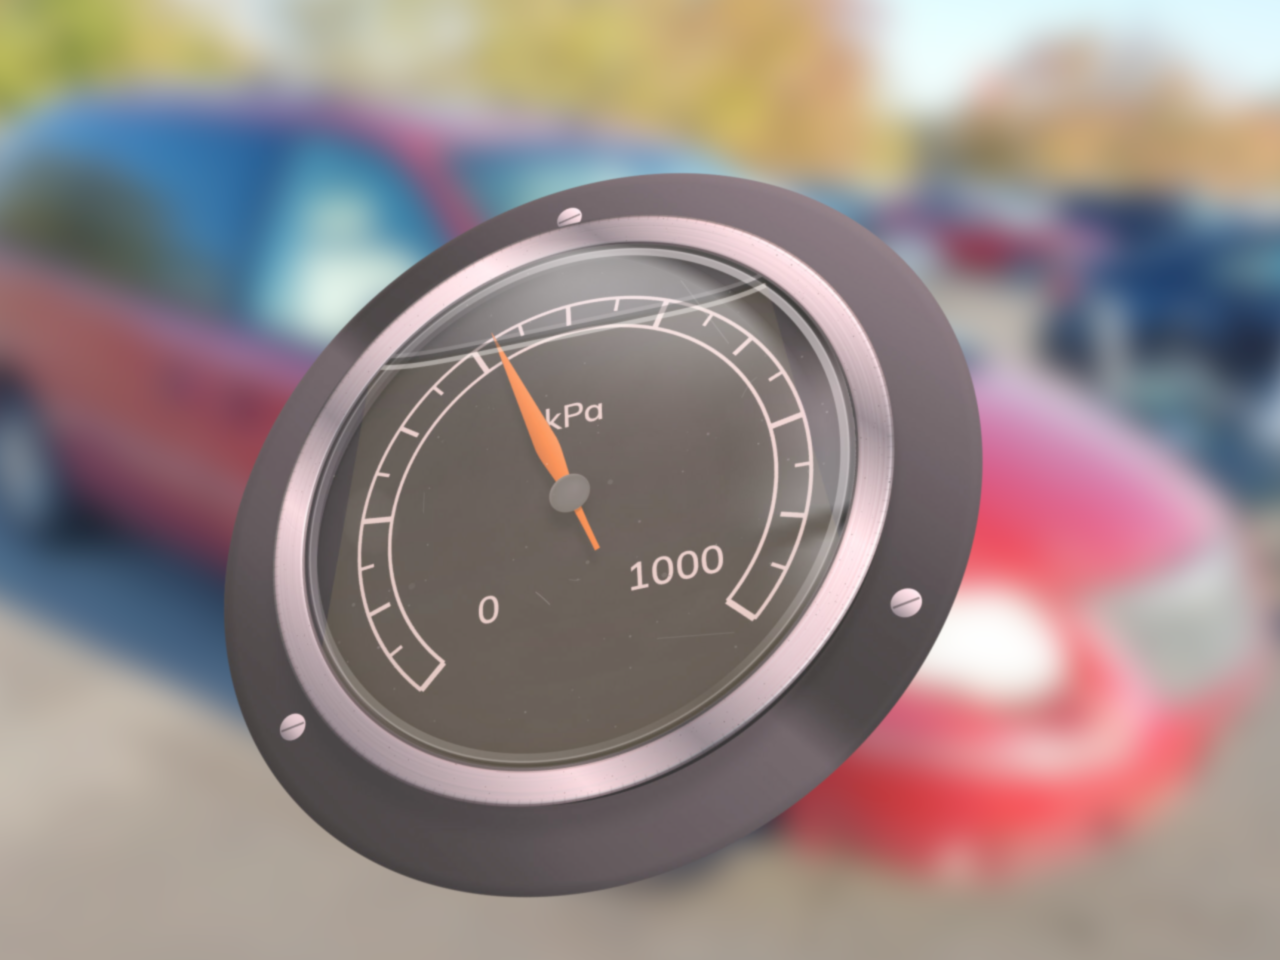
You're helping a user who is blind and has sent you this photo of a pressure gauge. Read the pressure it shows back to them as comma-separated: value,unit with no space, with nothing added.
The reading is 425,kPa
